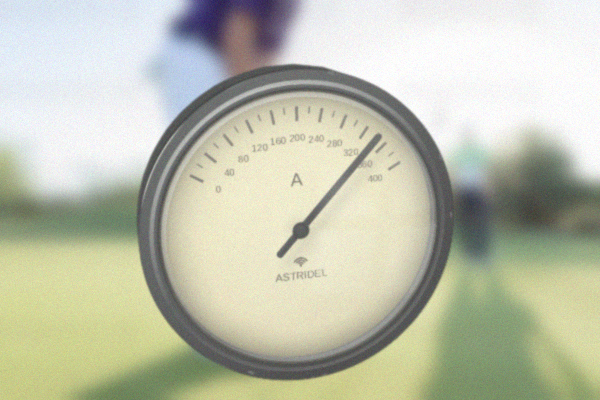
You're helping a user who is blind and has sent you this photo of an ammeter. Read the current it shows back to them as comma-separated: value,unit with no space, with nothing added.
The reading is 340,A
